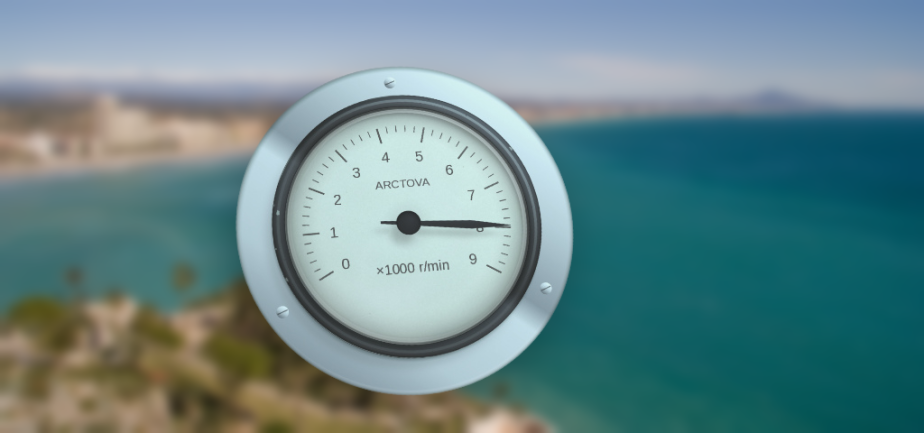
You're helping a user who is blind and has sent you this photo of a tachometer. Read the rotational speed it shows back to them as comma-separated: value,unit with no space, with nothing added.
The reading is 8000,rpm
